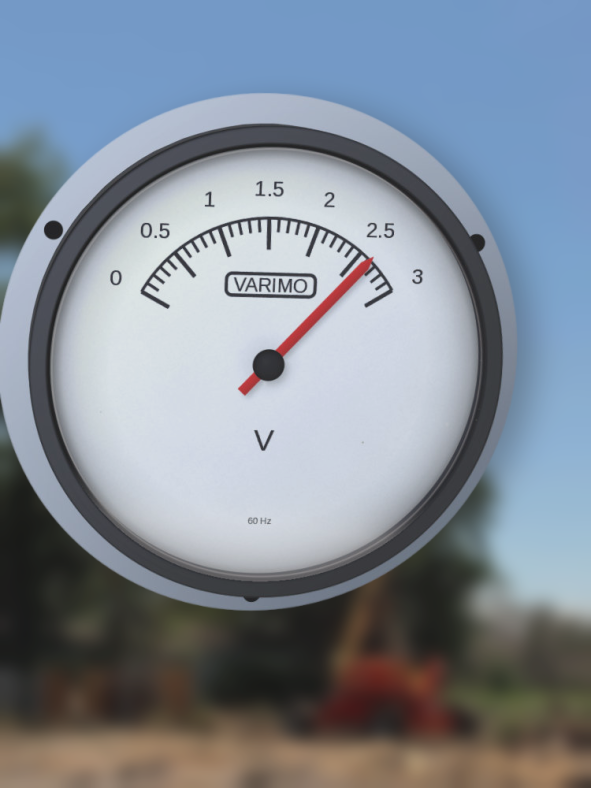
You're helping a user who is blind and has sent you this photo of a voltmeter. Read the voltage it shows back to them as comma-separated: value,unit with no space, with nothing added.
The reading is 2.6,V
